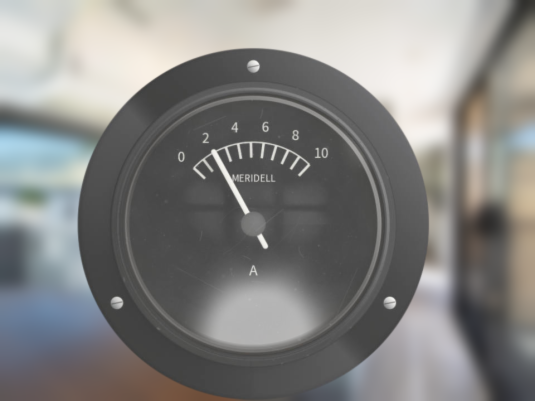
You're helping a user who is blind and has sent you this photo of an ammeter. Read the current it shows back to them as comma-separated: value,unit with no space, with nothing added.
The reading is 2,A
